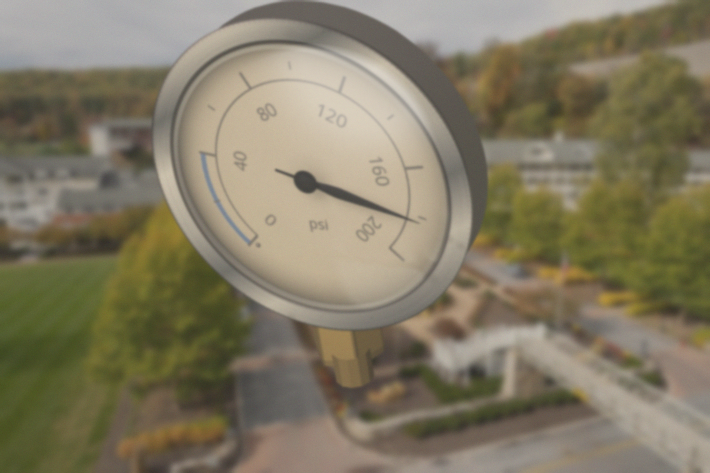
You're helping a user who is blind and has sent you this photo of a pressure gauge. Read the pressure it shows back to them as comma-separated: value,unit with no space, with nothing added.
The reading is 180,psi
